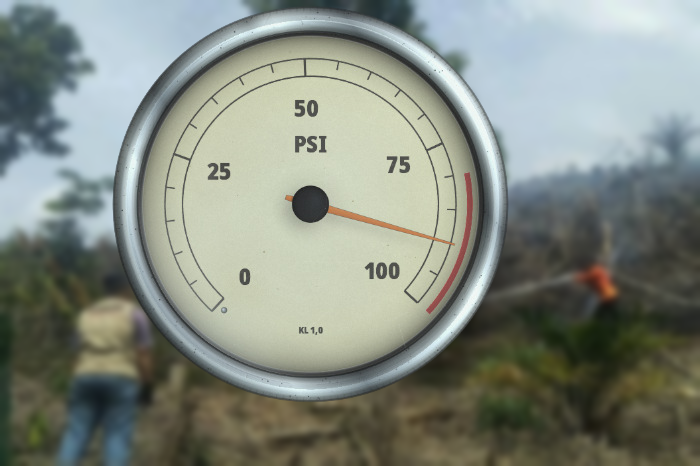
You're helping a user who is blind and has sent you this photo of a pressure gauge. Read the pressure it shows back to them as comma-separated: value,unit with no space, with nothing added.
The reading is 90,psi
